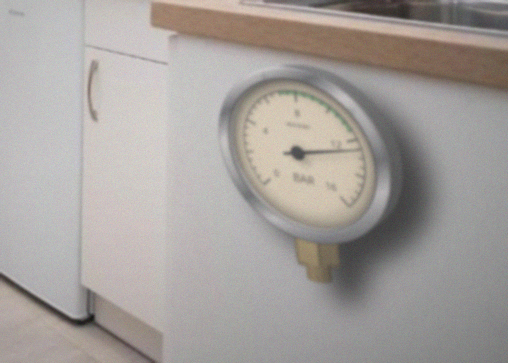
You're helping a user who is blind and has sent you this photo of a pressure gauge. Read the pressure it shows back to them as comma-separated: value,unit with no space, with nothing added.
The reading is 12.5,bar
